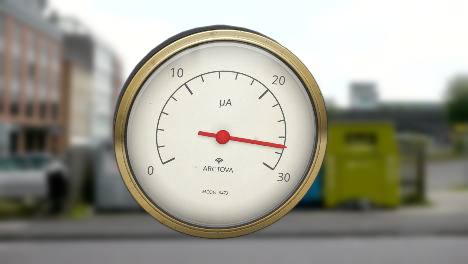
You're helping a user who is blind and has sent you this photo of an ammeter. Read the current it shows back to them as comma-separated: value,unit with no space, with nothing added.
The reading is 27,µA
